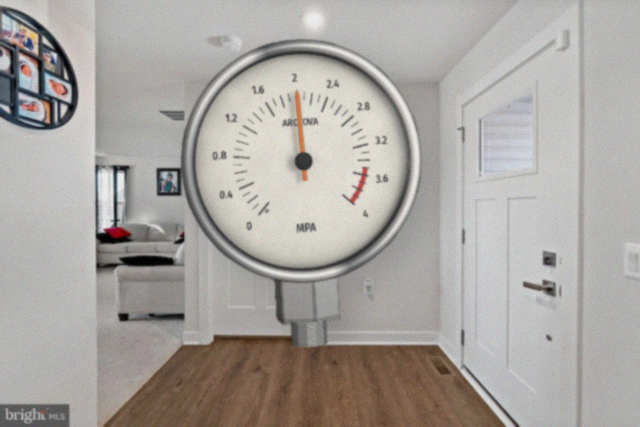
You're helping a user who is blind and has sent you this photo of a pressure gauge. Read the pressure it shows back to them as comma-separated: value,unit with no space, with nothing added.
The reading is 2,MPa
